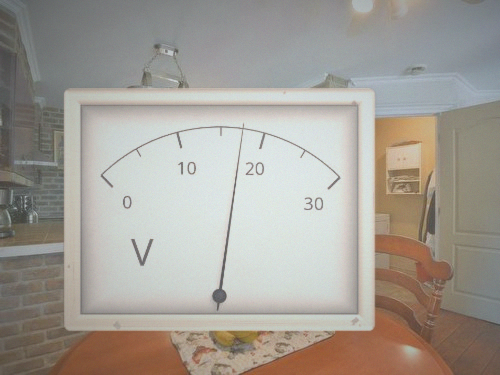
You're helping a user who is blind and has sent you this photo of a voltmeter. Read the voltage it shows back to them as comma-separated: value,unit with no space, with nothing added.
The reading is 17.5,V
